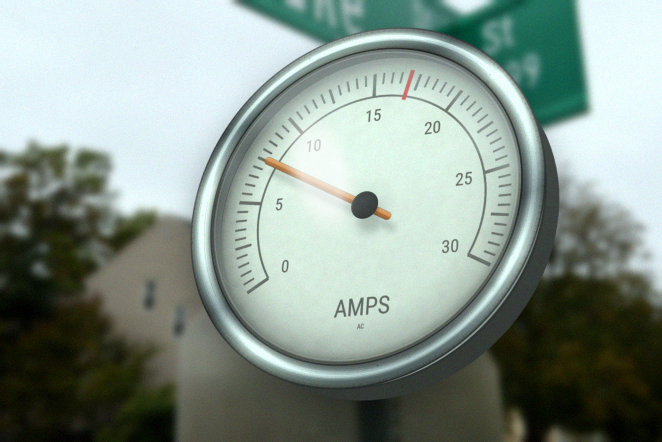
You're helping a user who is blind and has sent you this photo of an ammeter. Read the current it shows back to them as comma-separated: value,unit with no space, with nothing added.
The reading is 7.5,A
